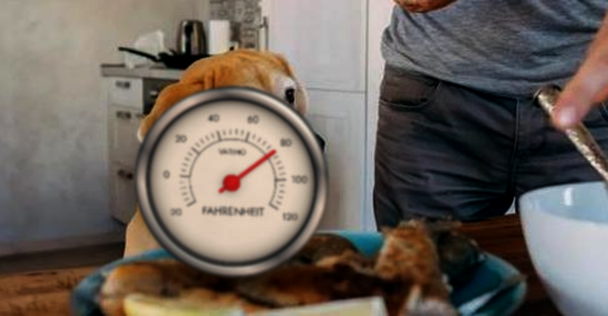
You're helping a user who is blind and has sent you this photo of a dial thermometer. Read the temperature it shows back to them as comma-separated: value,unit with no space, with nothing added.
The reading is 80,°F
